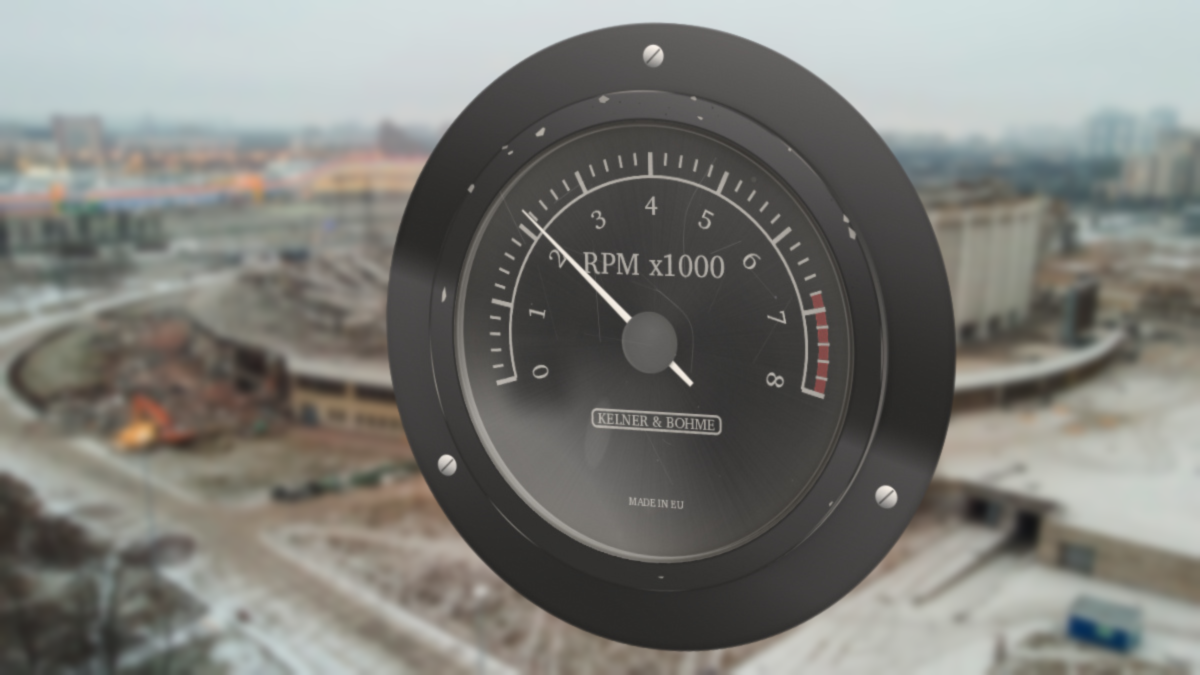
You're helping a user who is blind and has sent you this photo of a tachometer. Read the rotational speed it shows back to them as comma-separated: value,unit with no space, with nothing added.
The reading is 2200,rpm
